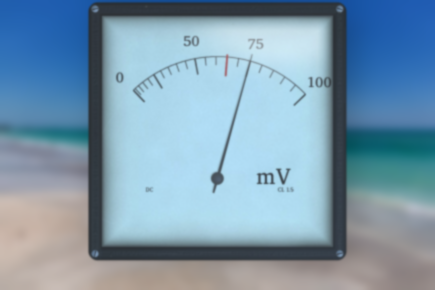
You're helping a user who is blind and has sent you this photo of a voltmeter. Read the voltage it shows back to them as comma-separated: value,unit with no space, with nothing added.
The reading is 75,mV
